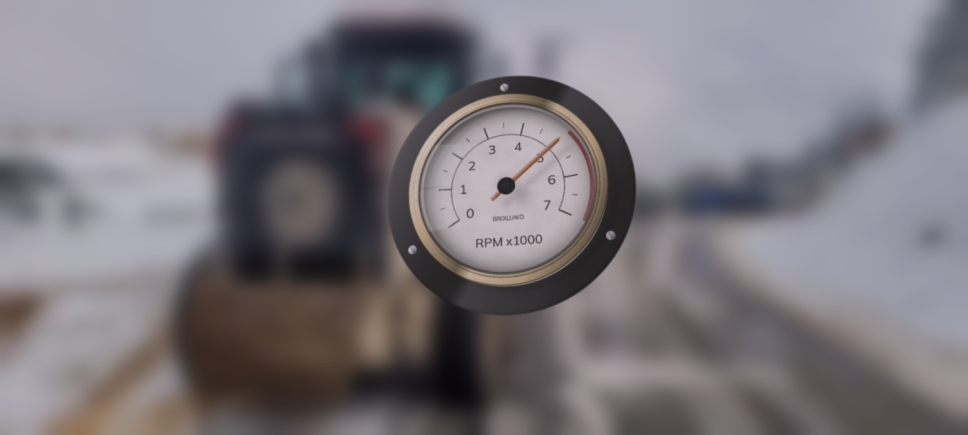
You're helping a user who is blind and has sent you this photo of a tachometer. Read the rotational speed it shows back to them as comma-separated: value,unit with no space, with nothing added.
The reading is 5000,rpm
